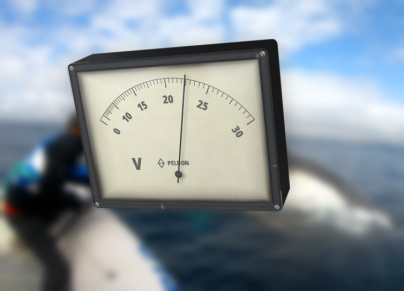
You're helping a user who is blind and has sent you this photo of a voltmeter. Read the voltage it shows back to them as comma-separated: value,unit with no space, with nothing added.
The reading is 22.5,V
